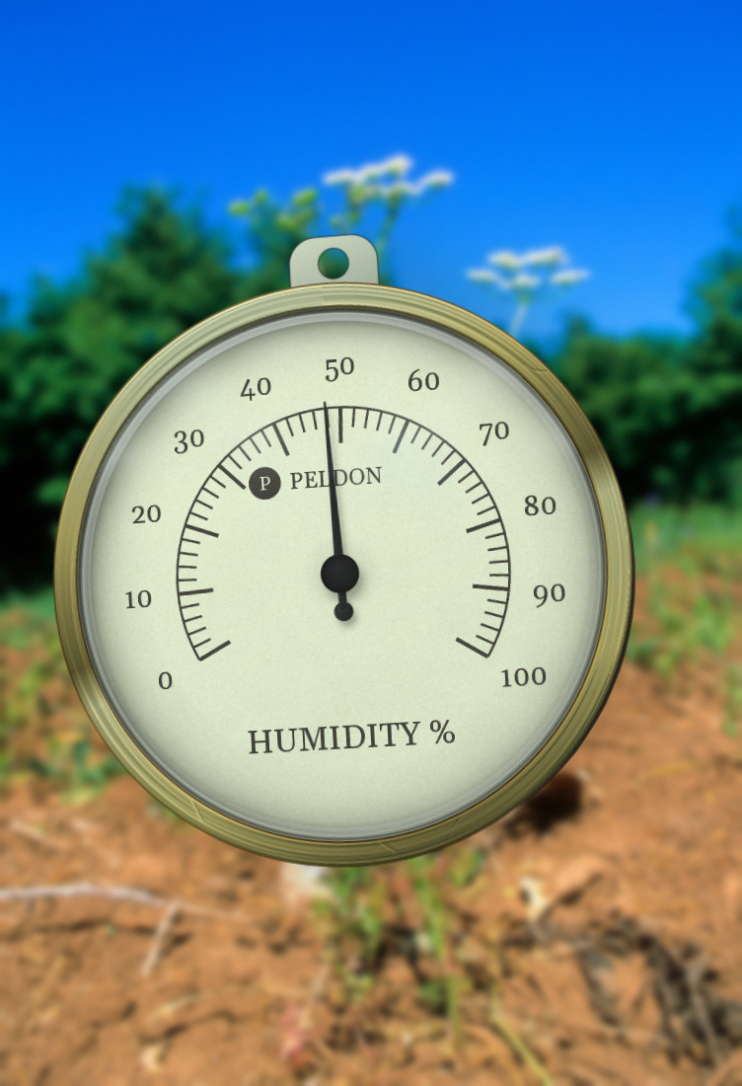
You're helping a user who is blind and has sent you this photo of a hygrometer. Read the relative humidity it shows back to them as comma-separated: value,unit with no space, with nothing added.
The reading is 48,%
